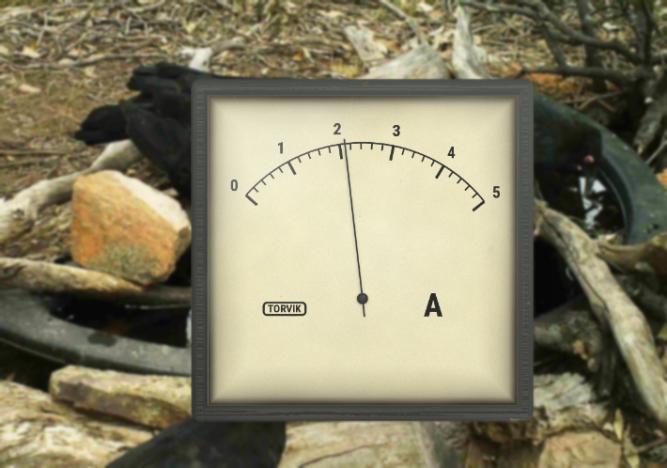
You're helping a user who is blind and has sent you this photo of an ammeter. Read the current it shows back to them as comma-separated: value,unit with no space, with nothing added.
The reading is 2.1,A
